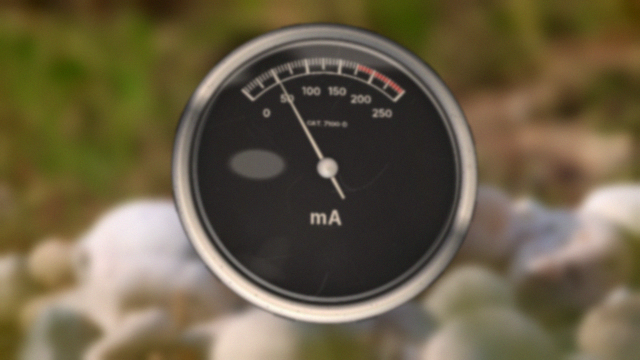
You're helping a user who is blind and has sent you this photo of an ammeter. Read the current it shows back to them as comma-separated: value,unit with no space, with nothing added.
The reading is 50,mA
